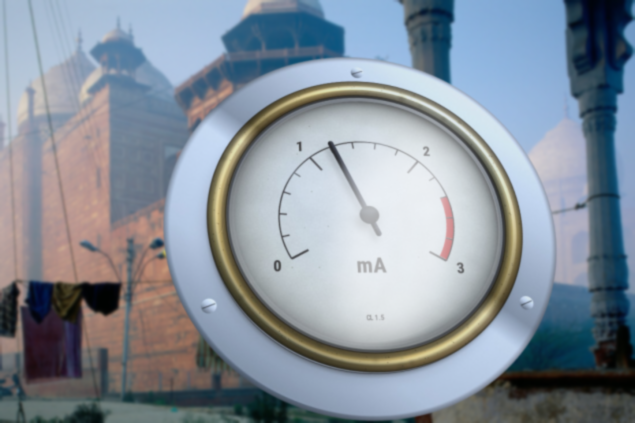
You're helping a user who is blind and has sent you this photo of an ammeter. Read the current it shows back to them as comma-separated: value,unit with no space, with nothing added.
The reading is 1.2,mA
